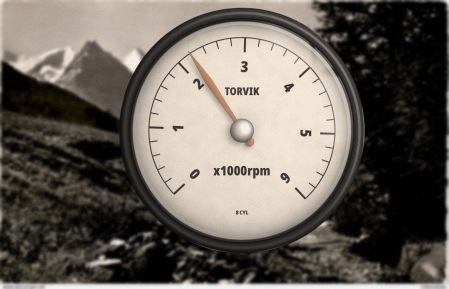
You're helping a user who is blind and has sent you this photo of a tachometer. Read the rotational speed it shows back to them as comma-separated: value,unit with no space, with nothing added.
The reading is 2200,rpm
